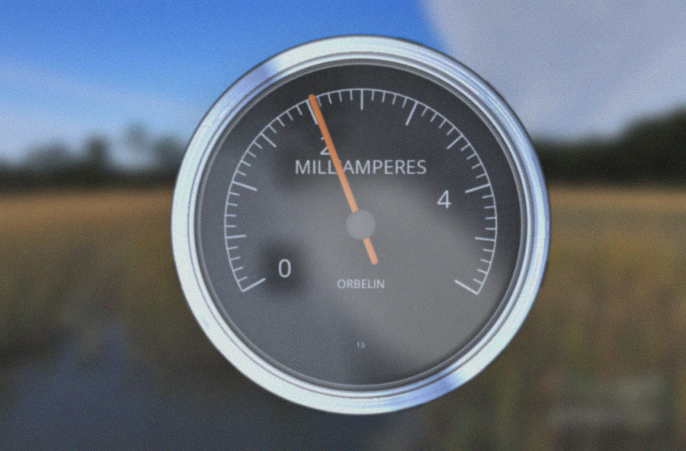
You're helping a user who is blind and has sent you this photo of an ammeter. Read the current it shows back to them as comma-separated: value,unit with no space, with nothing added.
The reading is 2.05,mA
